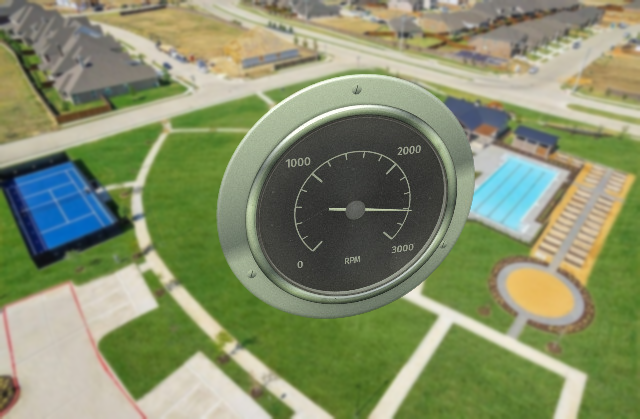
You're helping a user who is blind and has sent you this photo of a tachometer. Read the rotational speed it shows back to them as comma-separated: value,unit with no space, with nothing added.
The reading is 2600,rpm
